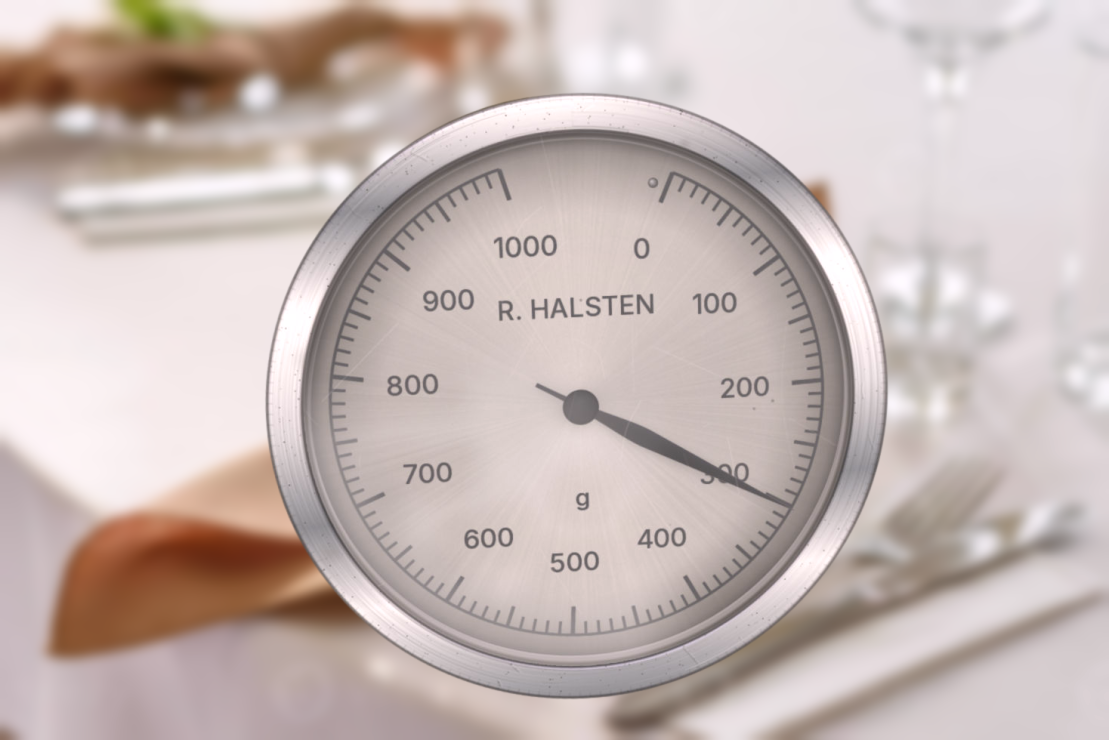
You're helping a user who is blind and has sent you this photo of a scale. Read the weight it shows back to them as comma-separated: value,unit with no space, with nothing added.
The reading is 300,g
